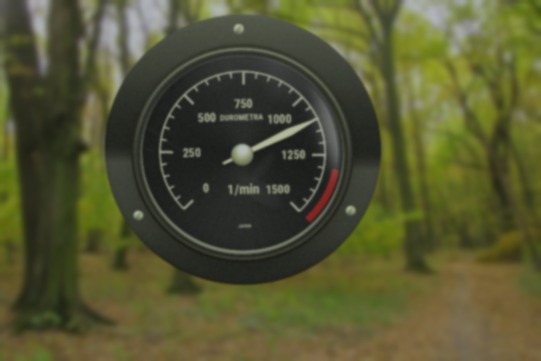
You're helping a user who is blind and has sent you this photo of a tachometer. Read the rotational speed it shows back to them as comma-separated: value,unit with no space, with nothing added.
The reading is 1100,rpm
